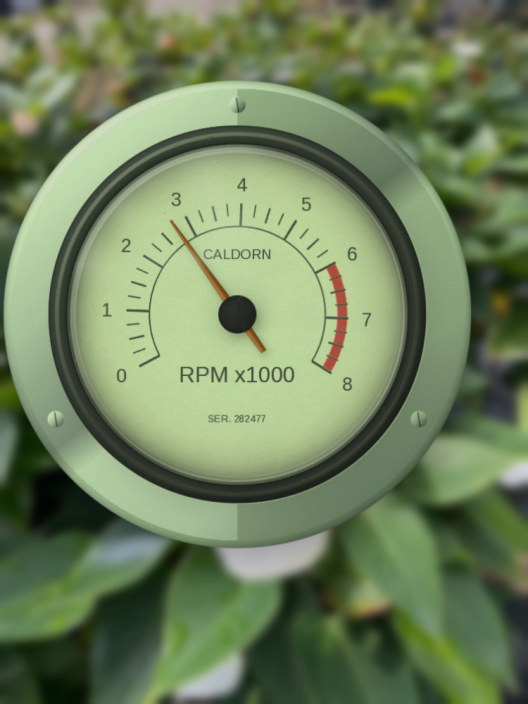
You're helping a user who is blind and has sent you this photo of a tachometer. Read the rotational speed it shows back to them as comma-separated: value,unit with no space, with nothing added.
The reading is 2750,rpm
